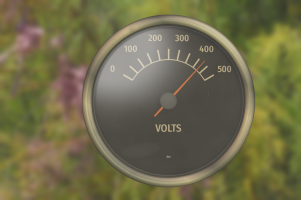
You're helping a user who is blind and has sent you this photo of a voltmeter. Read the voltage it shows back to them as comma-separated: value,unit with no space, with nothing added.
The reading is 425,V
